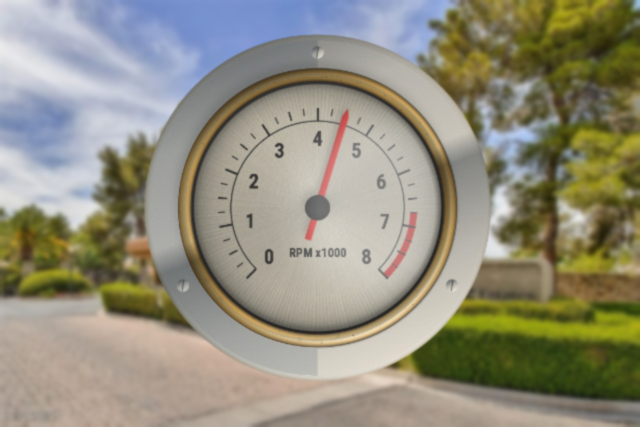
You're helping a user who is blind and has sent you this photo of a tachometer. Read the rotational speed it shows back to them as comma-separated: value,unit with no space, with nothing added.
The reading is 4500,rpm
